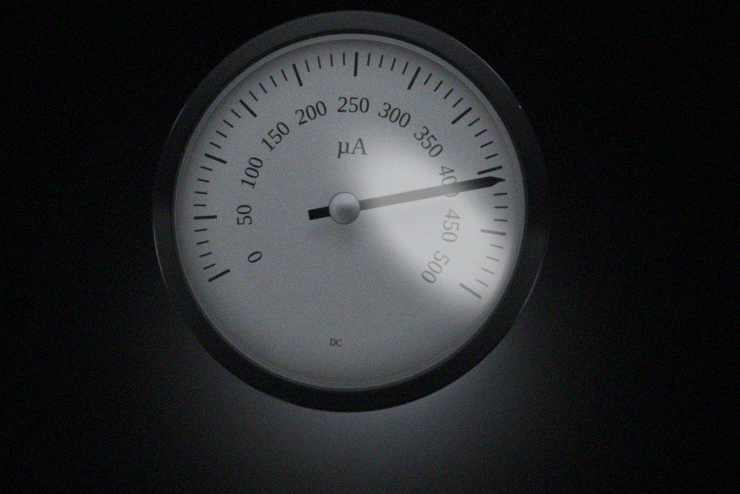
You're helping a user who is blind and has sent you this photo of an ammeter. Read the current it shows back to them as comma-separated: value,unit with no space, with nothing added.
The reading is 410,µA
